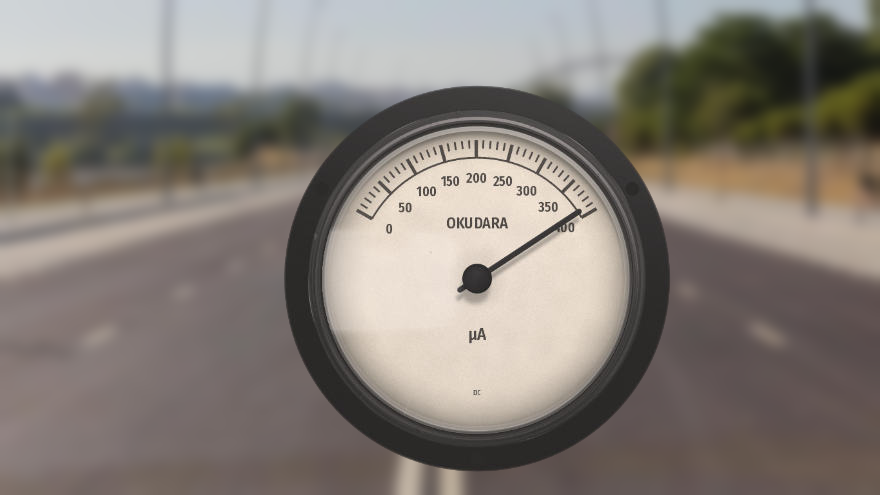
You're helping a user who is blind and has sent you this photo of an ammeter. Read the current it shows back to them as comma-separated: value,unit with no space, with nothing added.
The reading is 390,µA
